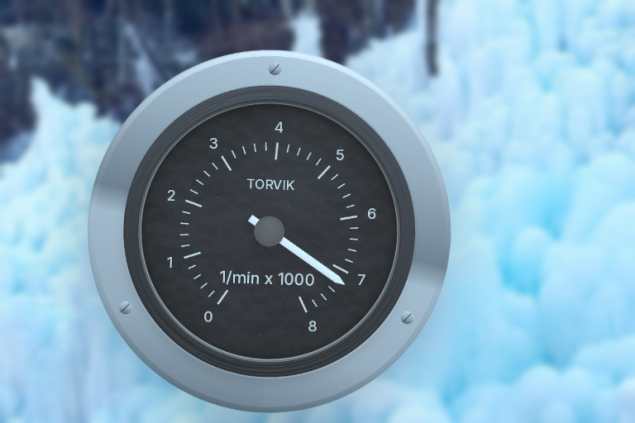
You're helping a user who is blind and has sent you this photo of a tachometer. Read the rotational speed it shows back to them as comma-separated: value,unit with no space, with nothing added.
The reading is 7200,rpm
